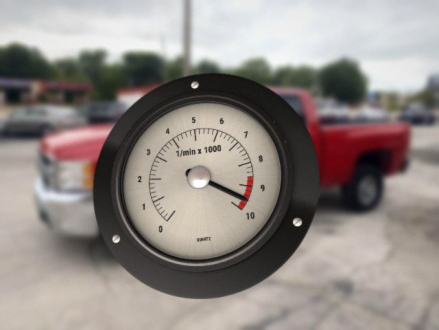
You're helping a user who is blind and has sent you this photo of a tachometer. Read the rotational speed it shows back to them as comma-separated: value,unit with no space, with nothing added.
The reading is 9600,rpm
